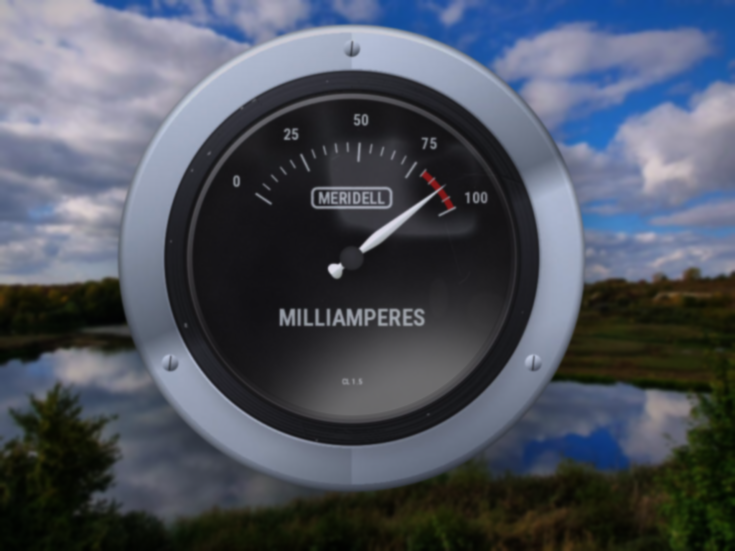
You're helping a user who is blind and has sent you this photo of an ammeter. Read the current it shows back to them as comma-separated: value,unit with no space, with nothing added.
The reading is 90,mA
